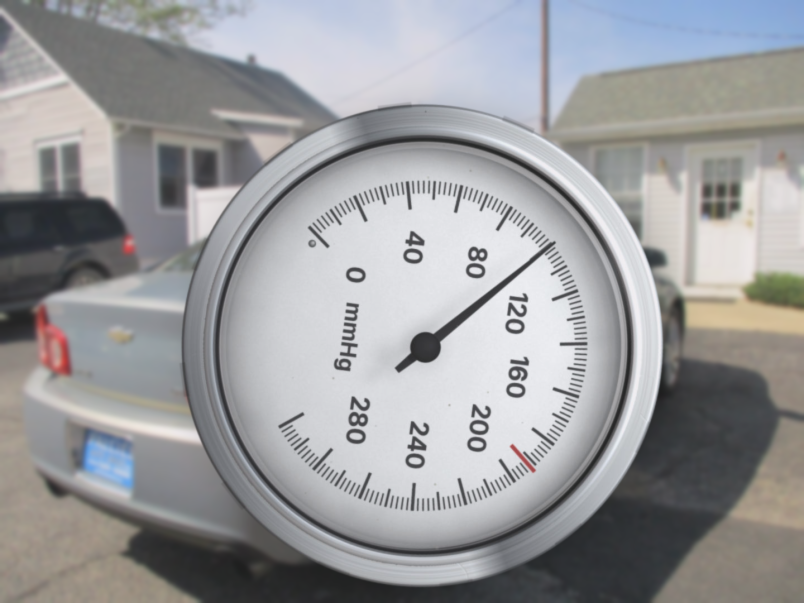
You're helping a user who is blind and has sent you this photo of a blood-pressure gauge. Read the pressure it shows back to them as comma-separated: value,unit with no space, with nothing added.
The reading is 100,mmHg
